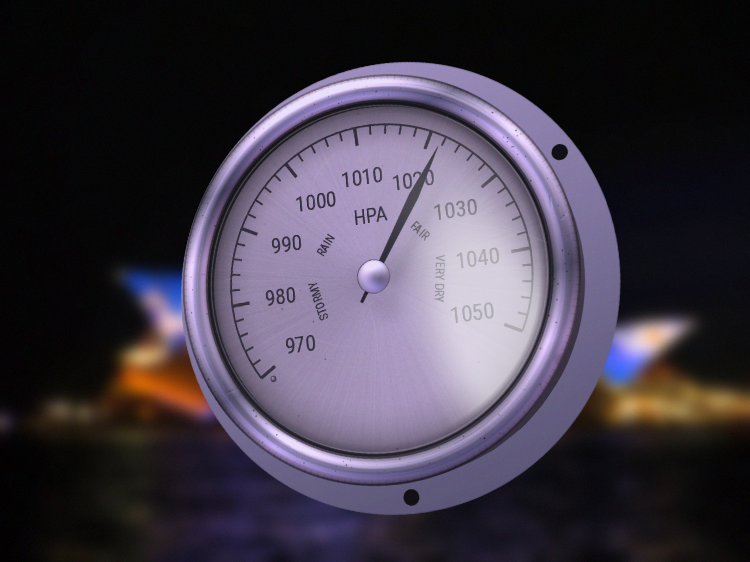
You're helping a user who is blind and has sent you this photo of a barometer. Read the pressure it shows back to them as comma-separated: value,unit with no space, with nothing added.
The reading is 1022,hPa
